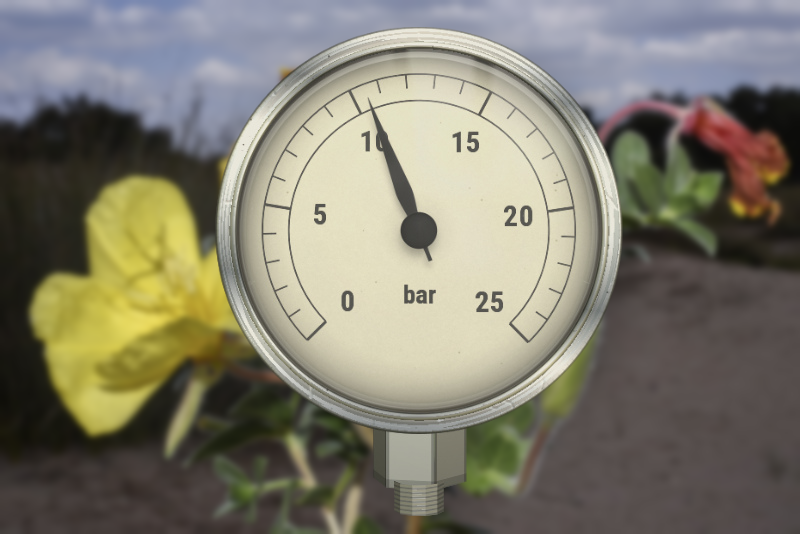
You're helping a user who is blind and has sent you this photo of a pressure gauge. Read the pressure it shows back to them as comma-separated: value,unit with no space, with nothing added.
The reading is 10.5,bar
